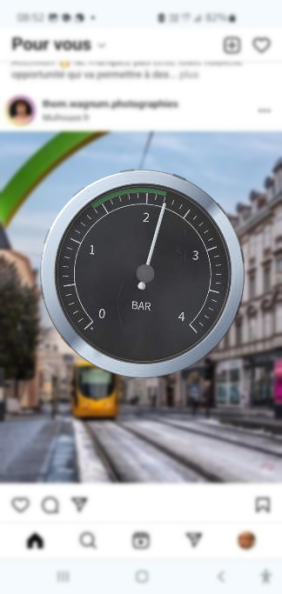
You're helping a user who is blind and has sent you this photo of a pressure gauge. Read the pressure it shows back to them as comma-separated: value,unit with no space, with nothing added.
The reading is 2.2,bar
